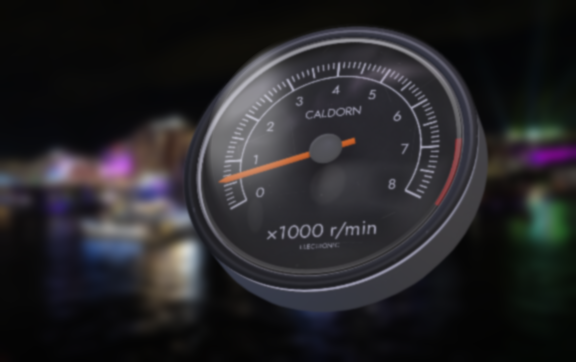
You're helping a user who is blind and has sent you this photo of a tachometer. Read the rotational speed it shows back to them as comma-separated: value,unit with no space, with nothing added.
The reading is 500,rpm
